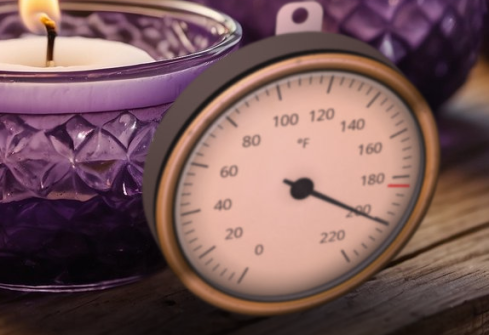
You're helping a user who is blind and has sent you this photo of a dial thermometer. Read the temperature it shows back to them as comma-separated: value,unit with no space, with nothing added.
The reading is 200,°F
